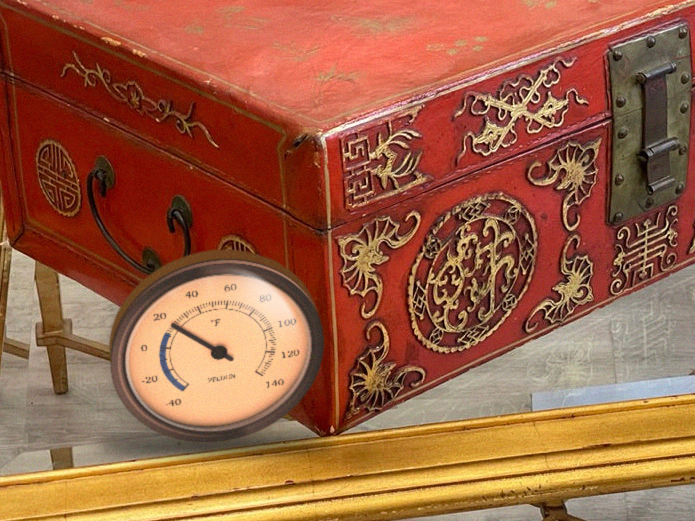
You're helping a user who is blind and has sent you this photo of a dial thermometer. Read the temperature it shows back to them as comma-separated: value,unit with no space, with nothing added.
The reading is 20,°F
